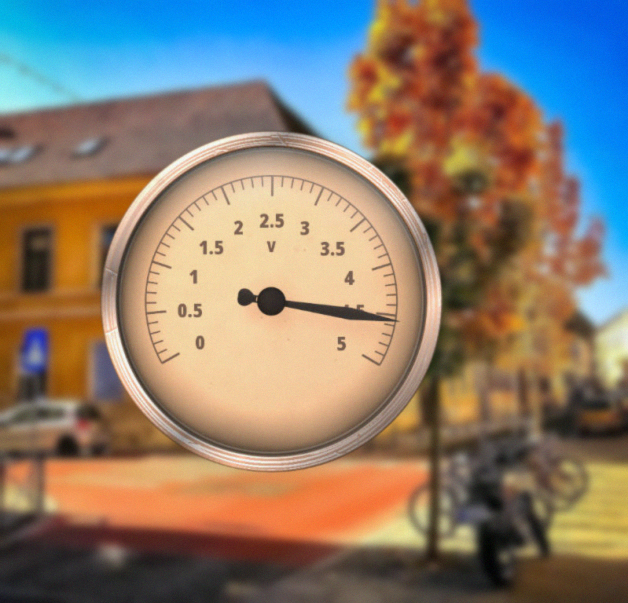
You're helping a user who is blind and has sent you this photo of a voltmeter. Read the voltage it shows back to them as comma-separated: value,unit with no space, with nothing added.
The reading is 4.55,V
